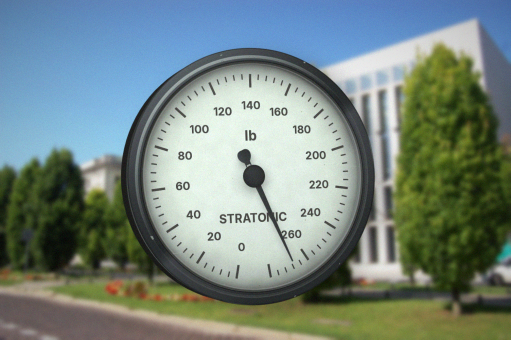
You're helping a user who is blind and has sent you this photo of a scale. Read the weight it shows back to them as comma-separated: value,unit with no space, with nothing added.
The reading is 268,lb
